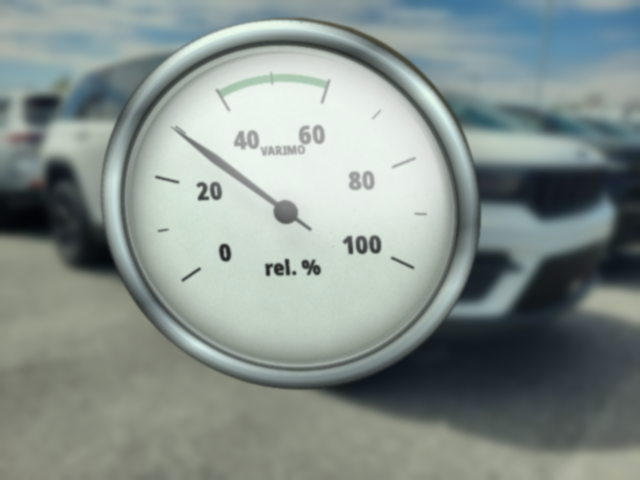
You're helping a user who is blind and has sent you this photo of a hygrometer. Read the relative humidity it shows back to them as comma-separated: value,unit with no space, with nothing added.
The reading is 30,%
